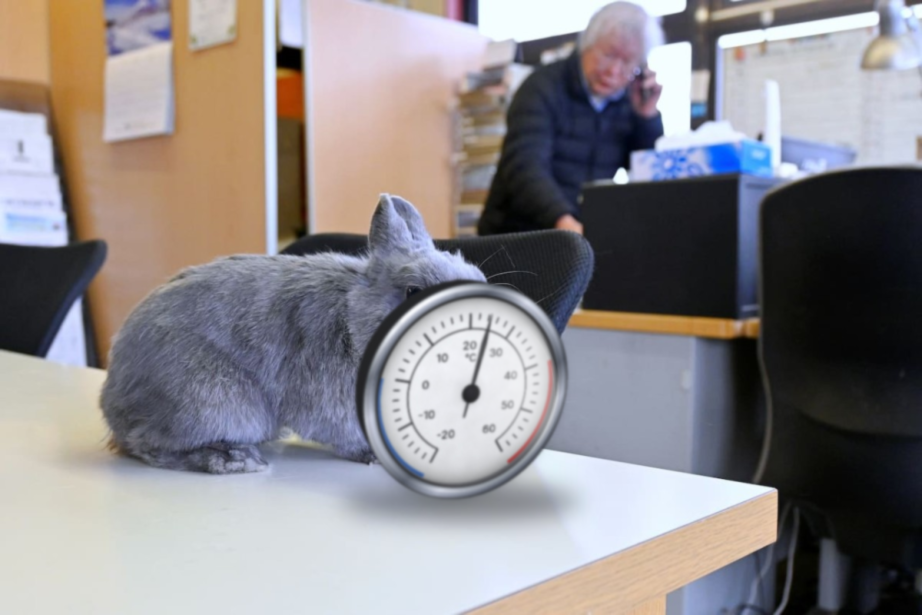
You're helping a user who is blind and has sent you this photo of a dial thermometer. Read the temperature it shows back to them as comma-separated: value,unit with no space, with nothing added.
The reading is 24,°C
